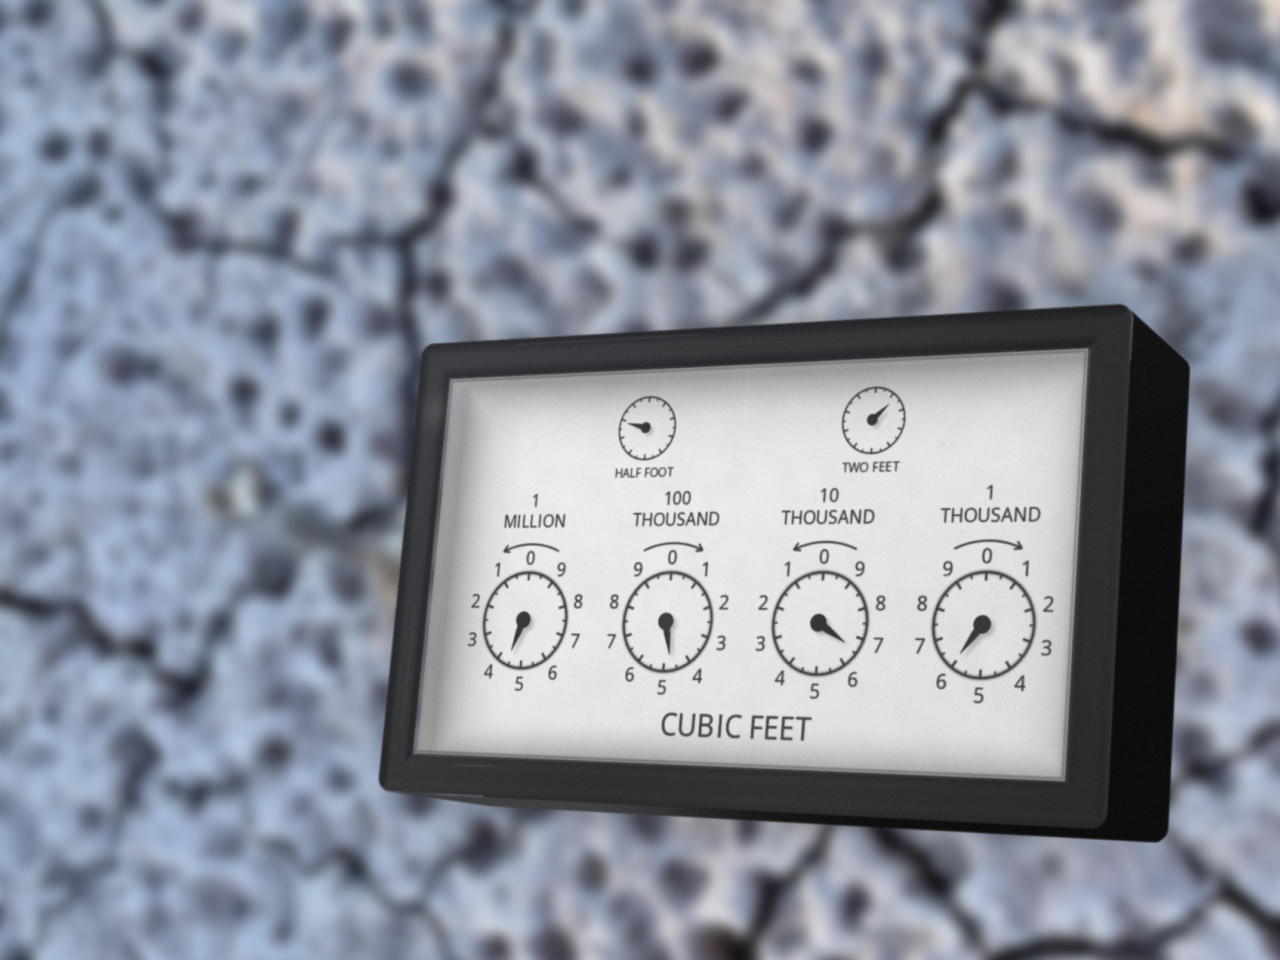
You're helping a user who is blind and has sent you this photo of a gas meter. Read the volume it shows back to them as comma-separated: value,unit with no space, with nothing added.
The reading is 446600,ft³
